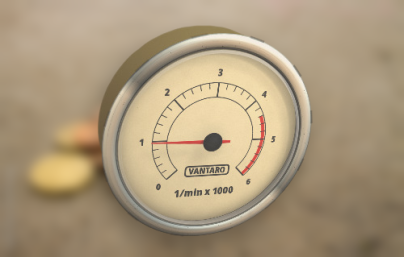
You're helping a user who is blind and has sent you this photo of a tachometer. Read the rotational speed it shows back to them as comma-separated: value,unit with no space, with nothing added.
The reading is 1000,rpm
